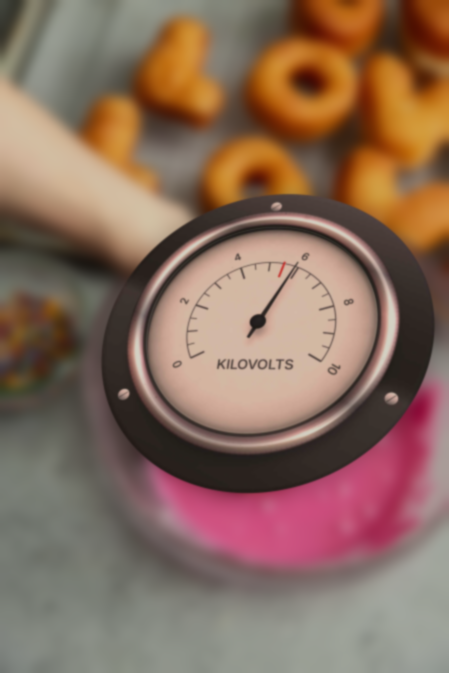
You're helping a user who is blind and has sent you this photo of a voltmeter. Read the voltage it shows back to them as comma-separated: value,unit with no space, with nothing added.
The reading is 6,kV
